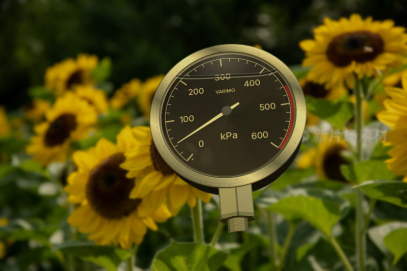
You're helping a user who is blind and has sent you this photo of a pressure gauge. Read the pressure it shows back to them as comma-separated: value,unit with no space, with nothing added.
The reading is 40,kPa
